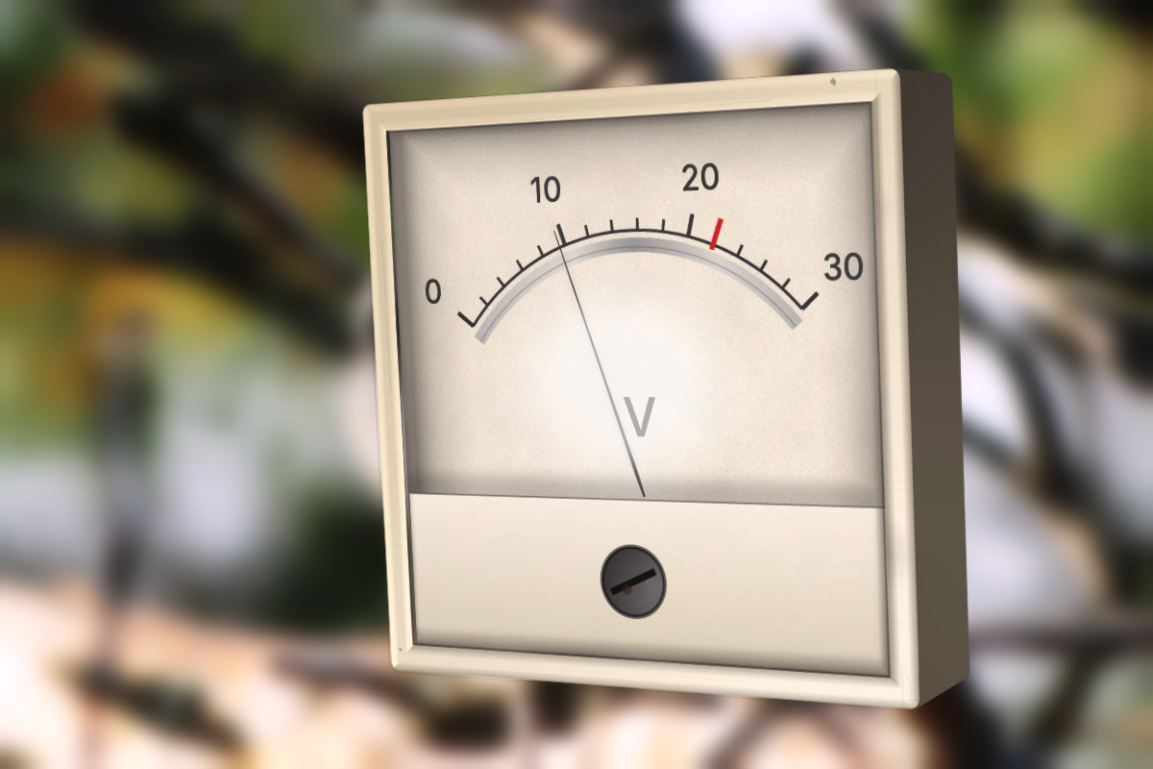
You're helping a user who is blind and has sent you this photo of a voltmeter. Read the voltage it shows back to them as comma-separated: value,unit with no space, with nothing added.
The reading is 10,V
